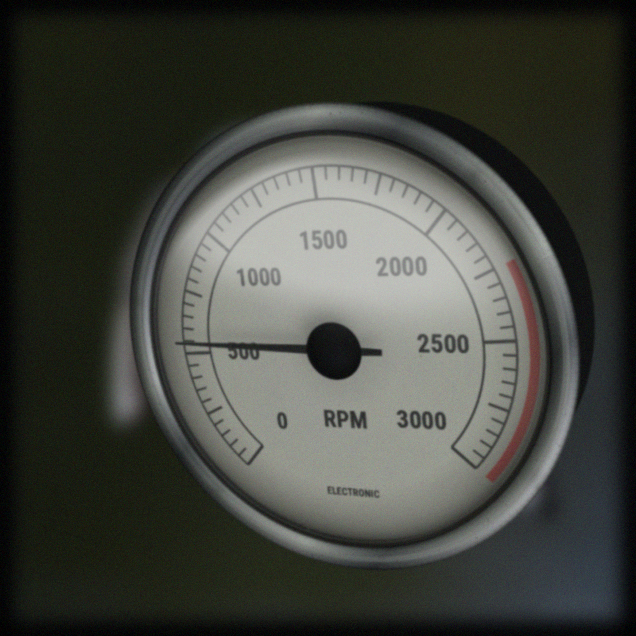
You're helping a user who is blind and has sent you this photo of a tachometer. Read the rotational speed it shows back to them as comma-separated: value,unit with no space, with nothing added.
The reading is 550,rpm
